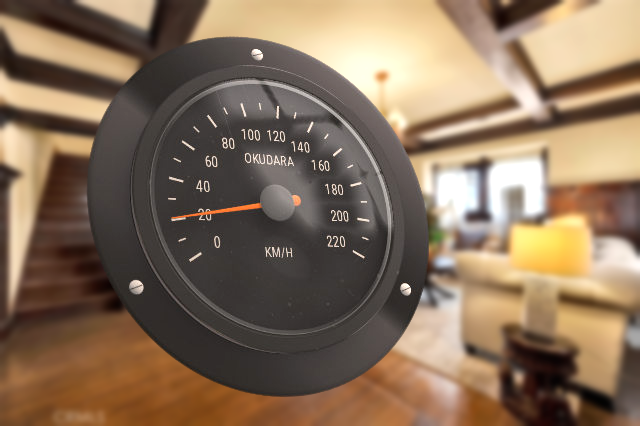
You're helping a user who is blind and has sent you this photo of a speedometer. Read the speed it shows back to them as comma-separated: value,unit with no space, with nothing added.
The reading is 20,km/h
